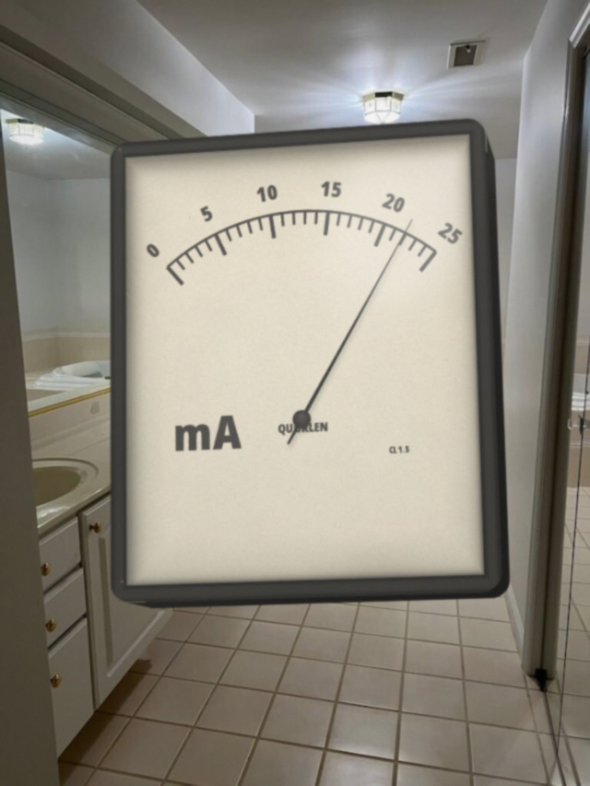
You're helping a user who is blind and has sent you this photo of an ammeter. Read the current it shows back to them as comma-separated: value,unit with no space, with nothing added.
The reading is 22,mA
